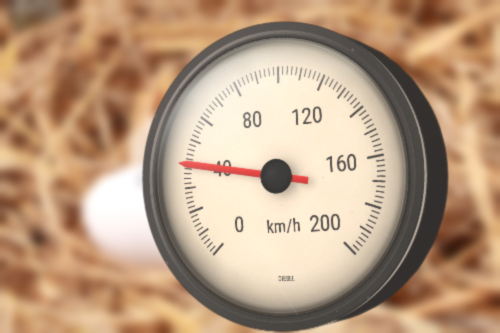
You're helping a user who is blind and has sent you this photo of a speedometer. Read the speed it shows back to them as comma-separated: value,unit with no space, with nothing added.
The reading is 40,km/h
